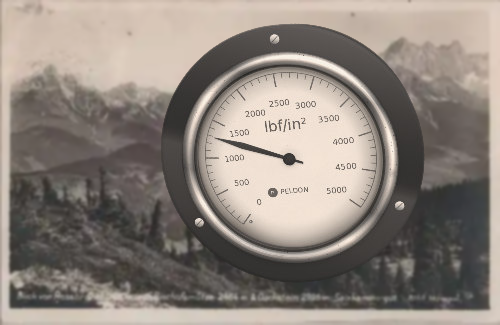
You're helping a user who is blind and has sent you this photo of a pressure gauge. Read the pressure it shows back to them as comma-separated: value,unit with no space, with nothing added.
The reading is 1300,psi
